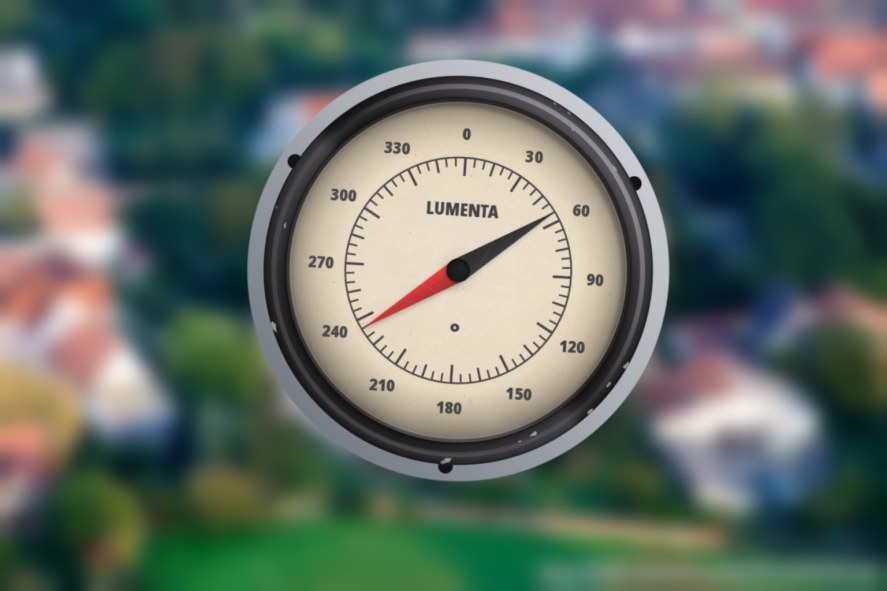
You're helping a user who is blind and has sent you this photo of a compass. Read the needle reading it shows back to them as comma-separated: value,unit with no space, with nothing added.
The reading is 235,°
